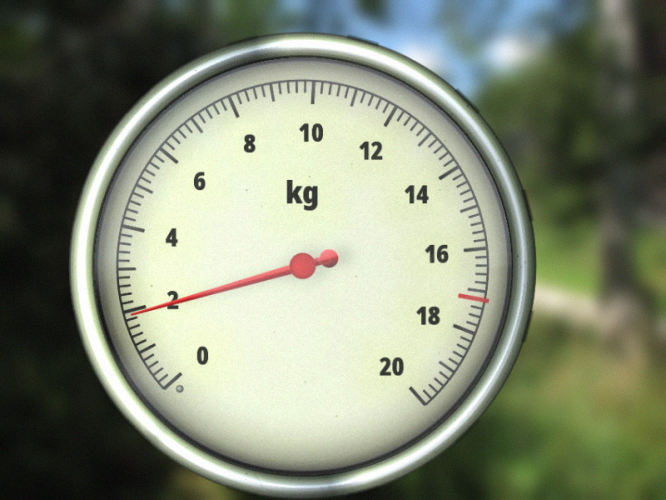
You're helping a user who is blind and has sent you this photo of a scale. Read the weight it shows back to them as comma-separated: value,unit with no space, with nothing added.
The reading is 1.9,kg
